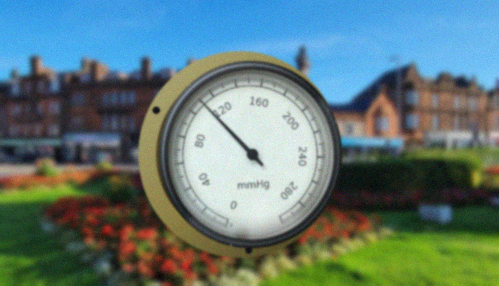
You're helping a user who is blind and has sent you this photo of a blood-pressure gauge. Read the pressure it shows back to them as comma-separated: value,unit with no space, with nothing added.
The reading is 110,mmHg
